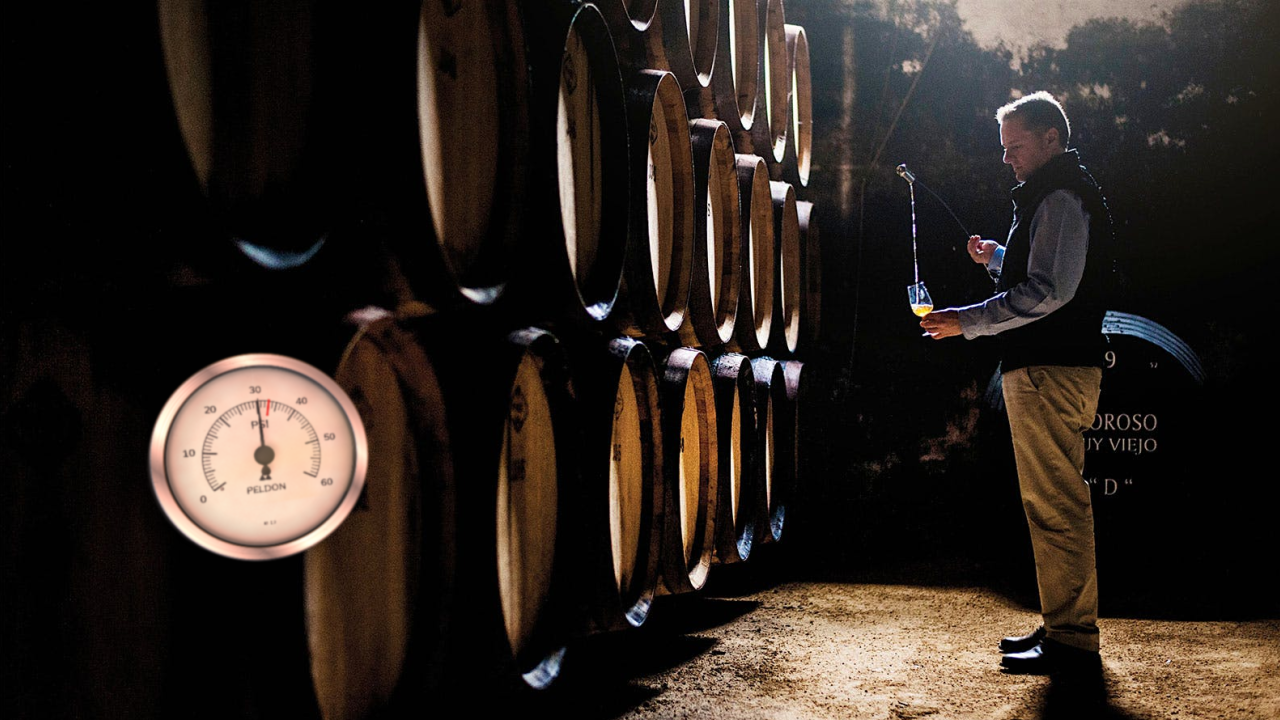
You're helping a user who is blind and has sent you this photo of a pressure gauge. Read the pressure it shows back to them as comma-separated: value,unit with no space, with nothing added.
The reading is 30,psi
